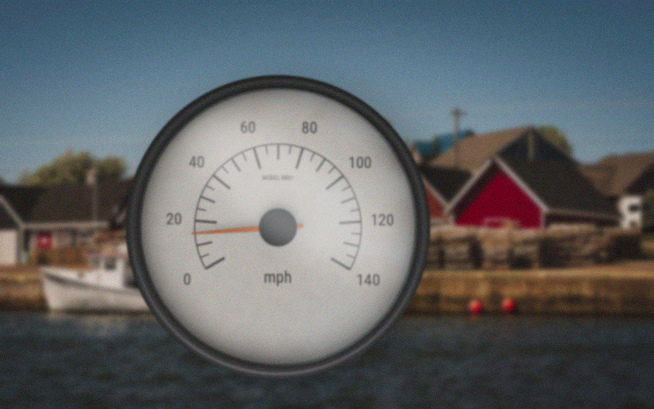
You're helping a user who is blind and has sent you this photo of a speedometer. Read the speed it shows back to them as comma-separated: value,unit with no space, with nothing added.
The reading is 15,mph
